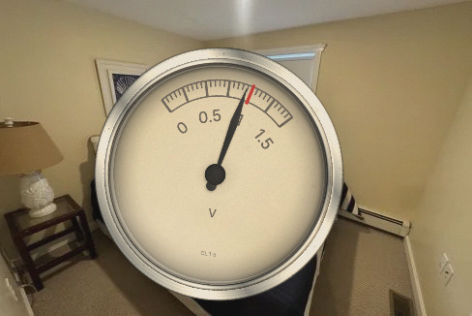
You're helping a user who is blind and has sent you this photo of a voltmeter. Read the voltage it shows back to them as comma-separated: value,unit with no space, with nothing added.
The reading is 0.95,V
